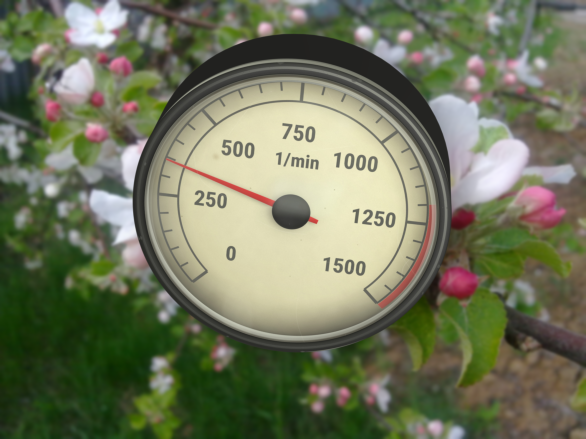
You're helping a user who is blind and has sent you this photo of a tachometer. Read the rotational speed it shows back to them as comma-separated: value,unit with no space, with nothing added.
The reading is 350,rpm
